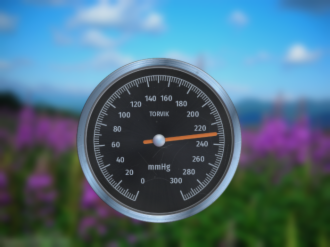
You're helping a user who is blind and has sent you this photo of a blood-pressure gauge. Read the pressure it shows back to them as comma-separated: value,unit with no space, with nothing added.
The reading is 230,mmHg
